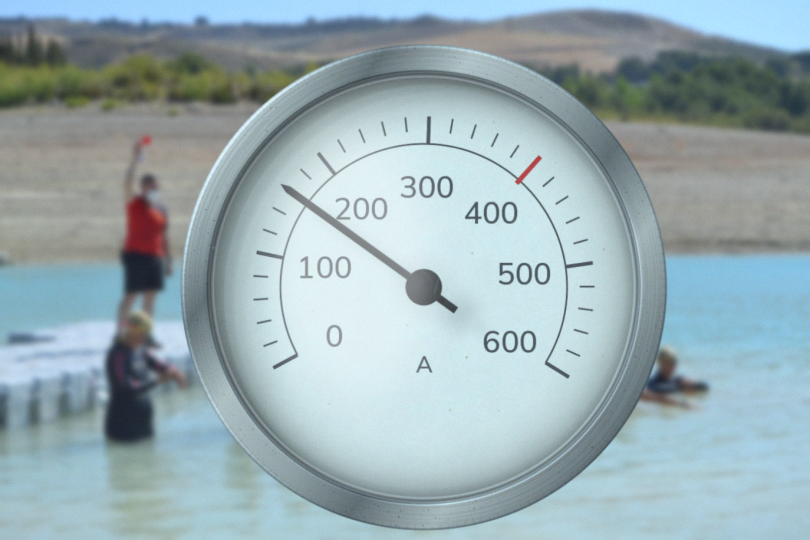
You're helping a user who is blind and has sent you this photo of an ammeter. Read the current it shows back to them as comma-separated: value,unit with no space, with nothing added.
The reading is 160,A
